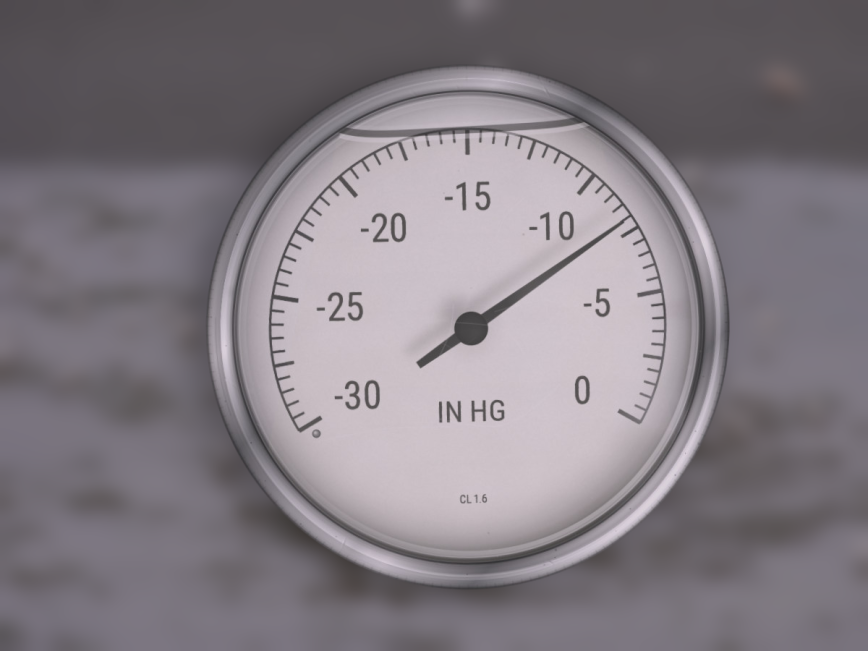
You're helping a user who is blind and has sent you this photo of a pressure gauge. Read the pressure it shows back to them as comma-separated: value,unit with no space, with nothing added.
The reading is -8,inHg
